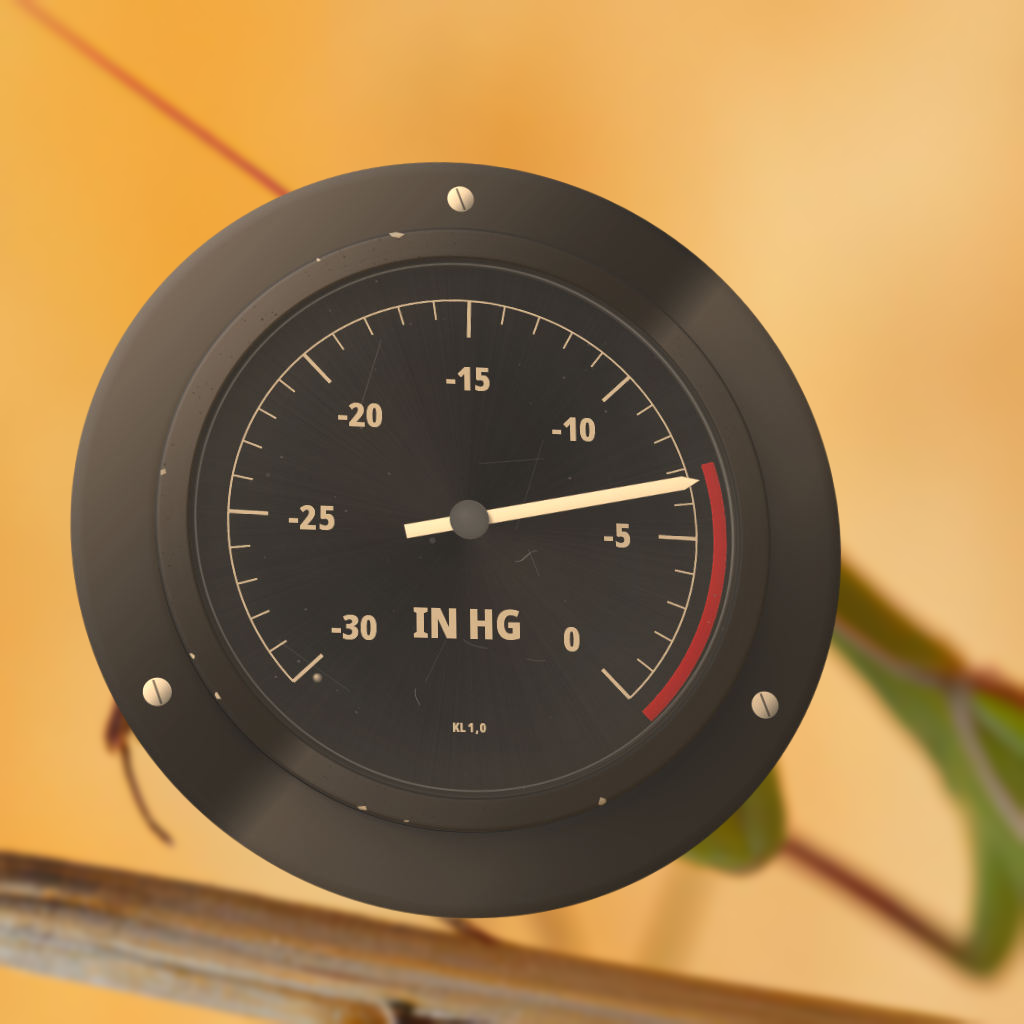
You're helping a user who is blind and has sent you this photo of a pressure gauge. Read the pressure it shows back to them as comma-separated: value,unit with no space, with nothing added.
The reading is -6.5,inHg
